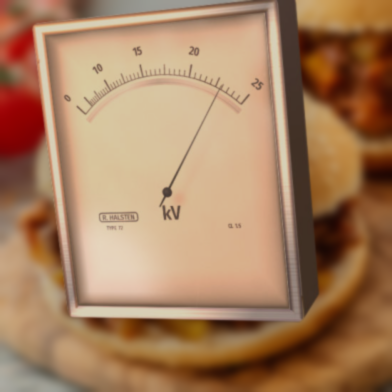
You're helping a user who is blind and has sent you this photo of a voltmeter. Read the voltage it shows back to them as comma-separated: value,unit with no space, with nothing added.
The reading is 23,kV
